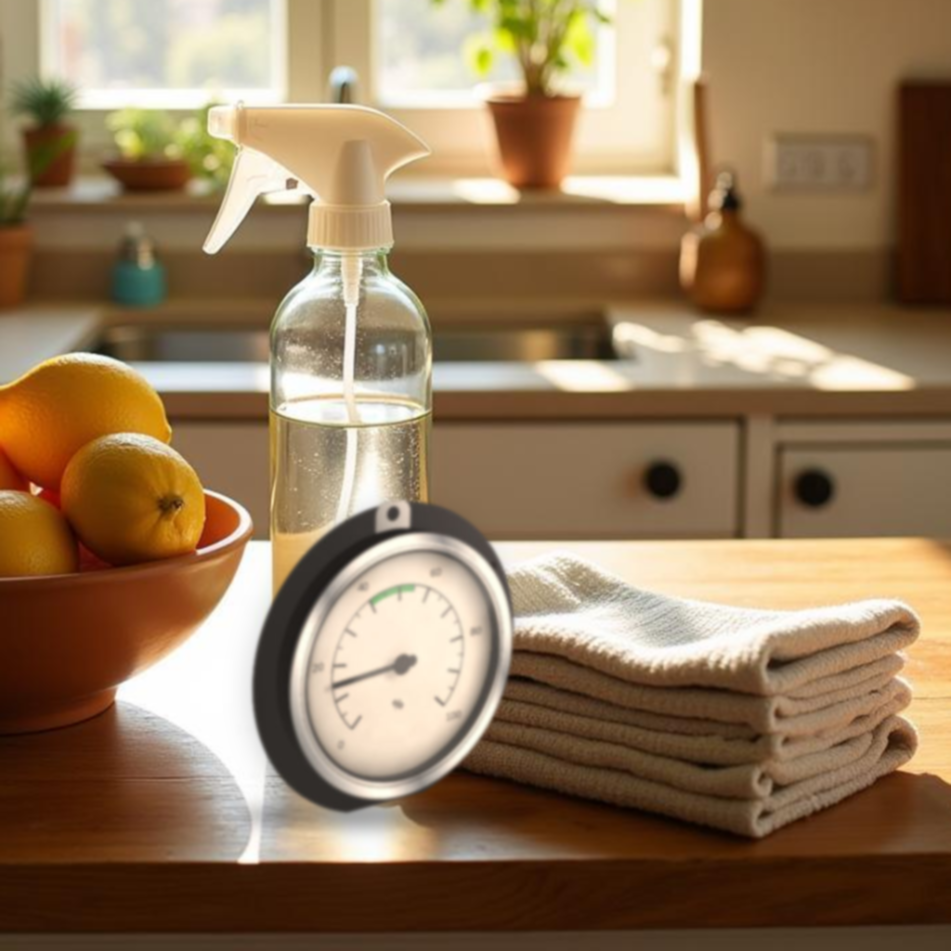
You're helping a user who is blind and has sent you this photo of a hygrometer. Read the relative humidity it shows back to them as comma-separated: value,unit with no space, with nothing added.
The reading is 15,%
